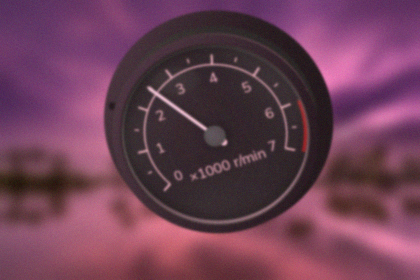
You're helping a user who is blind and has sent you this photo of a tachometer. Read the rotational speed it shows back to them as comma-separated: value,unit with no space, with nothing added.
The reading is 2500,rpm
